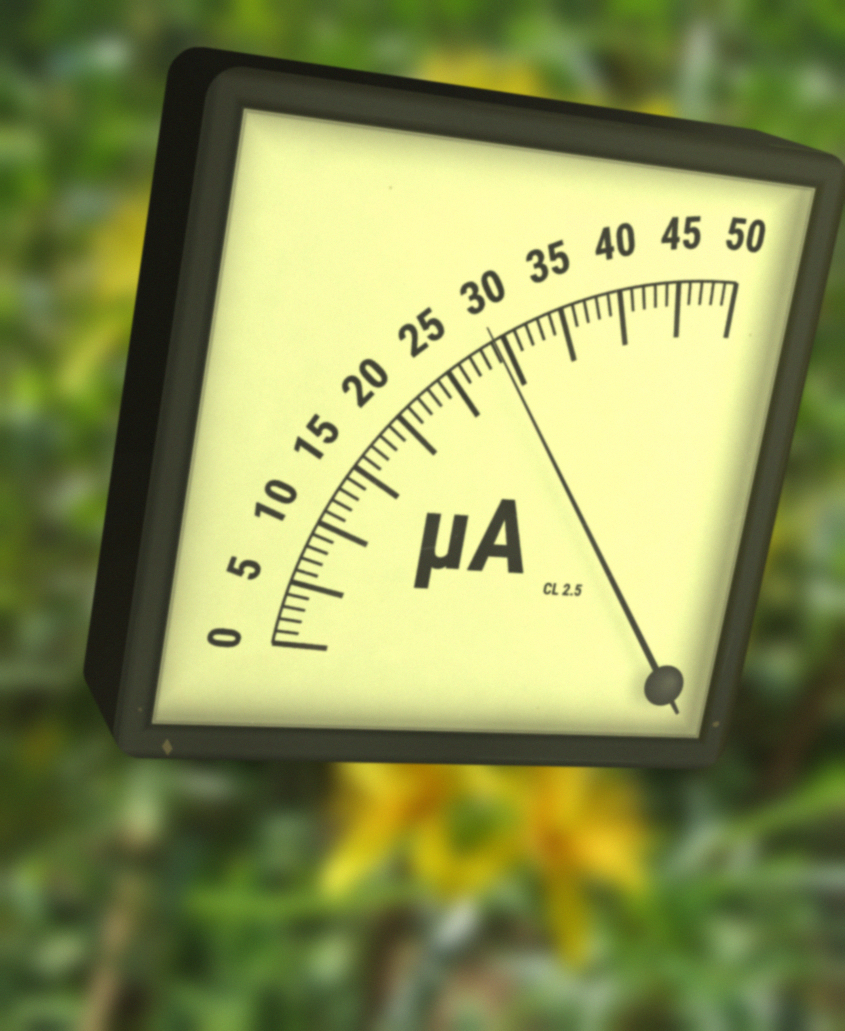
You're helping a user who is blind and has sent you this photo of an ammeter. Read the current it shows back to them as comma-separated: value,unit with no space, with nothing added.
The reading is 29,µA
